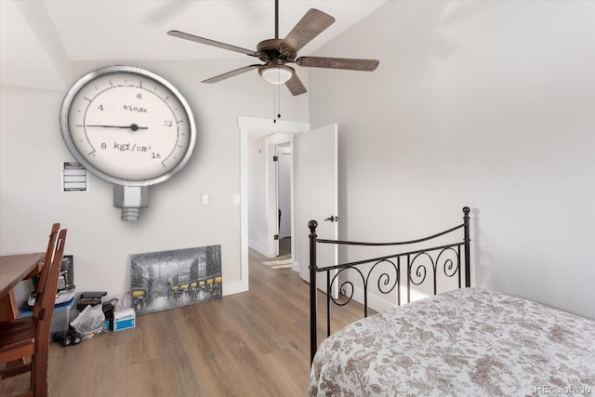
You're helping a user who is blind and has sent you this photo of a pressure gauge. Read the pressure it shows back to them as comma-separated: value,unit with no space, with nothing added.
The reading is 2,kg/cm²
